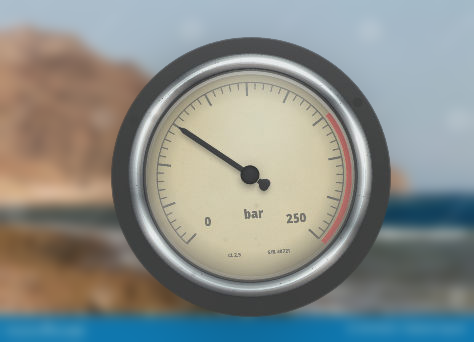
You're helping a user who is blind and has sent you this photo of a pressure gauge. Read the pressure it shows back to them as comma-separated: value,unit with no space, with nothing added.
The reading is 75,bar
